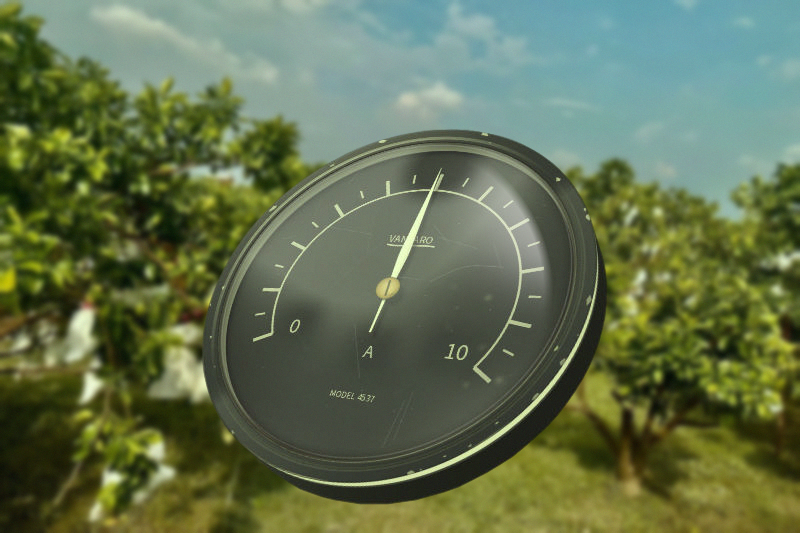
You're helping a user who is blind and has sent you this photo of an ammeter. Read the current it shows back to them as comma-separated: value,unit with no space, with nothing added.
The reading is 5,A
